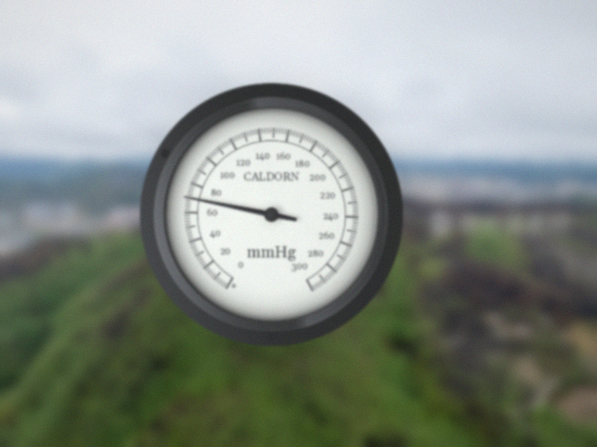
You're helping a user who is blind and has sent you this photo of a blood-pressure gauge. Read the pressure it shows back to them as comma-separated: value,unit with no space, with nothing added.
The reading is 70,mmHg
